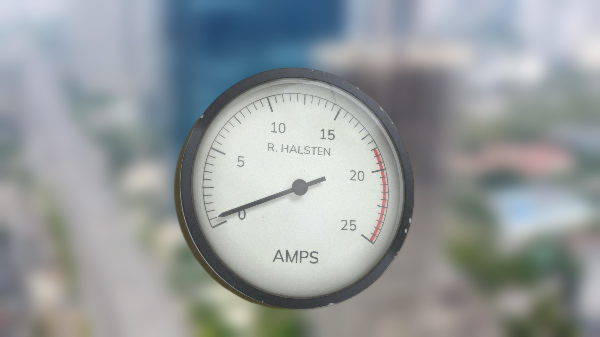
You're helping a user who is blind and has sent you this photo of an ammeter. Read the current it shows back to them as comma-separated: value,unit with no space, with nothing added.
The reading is 0.5,A
